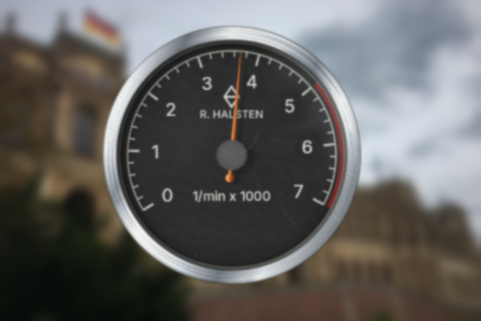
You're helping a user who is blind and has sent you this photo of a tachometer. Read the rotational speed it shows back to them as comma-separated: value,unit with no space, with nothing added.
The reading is 3700,rpm
